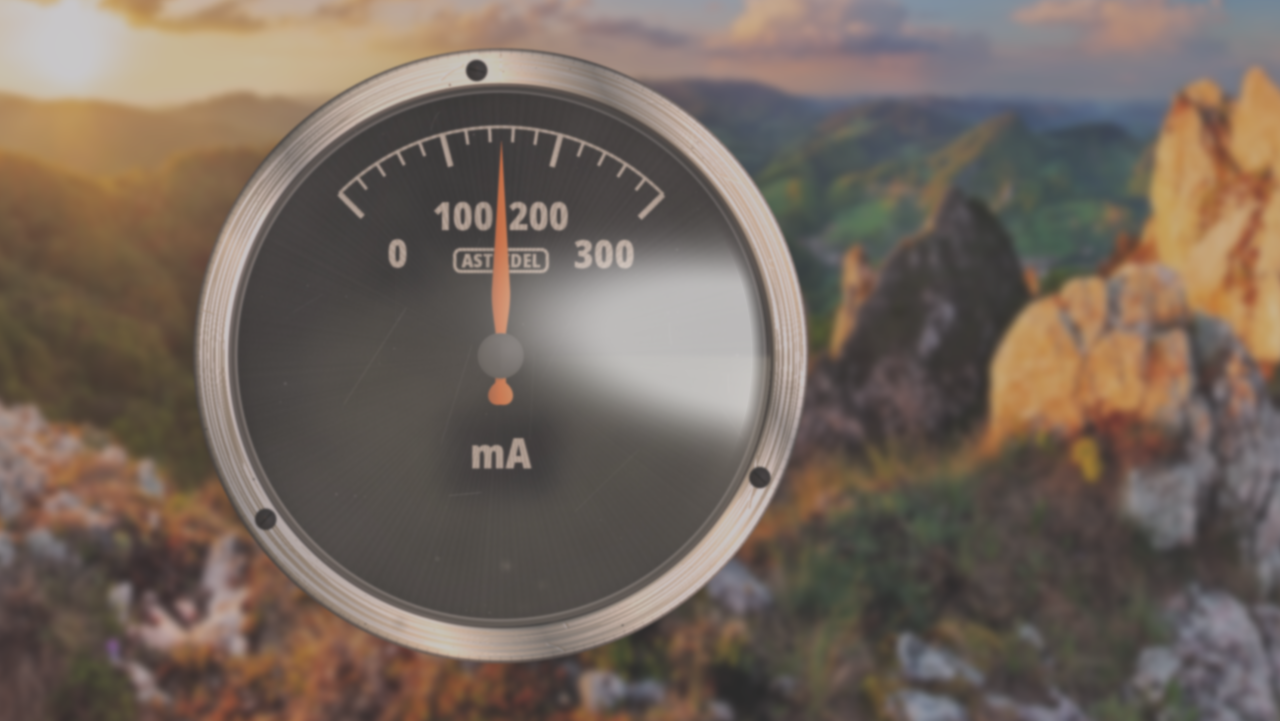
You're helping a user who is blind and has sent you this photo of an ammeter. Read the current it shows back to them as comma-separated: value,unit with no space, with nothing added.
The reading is 150,mA
